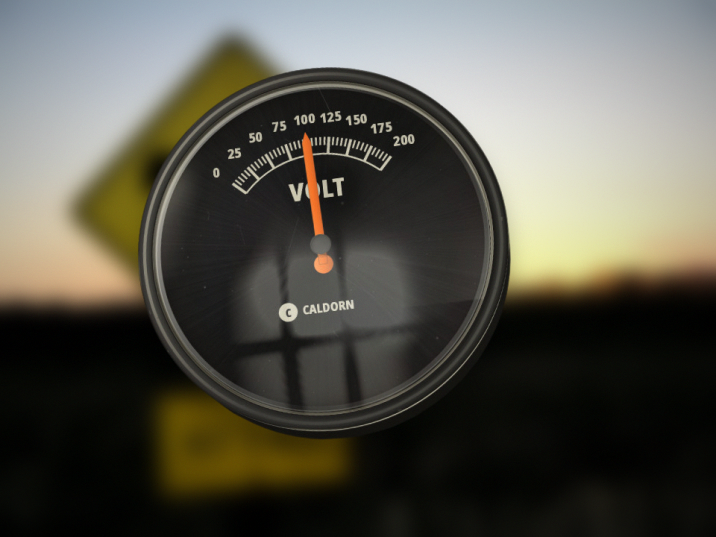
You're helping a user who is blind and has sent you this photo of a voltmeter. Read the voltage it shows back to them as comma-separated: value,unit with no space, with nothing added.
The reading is 100,V
